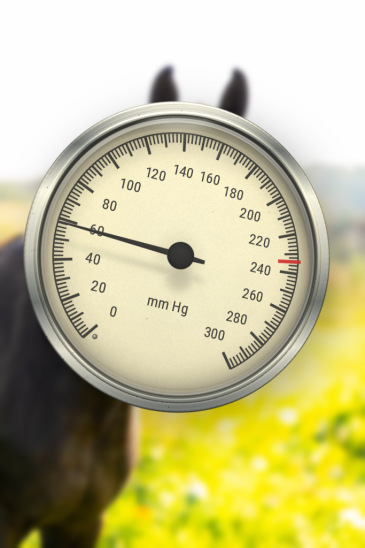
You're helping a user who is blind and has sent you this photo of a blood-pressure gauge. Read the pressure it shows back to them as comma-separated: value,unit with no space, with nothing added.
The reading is 58,mmHg
